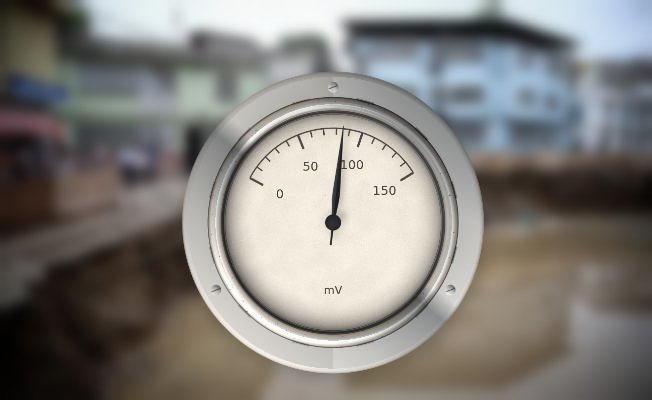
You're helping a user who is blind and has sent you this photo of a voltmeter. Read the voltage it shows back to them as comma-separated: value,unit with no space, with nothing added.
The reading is 85,mV
